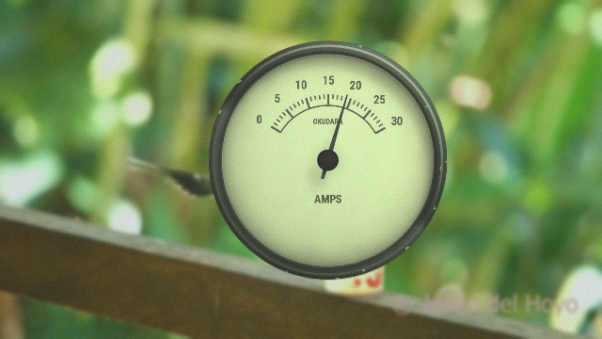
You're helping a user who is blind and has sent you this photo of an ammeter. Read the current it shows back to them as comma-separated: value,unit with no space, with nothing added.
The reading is 19,A
